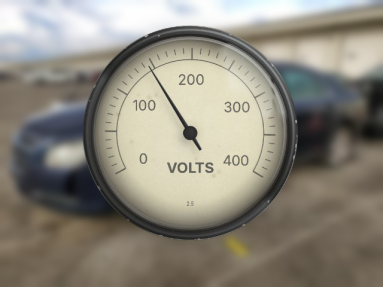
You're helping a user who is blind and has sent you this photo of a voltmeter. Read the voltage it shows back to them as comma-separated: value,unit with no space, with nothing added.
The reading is 145,V
